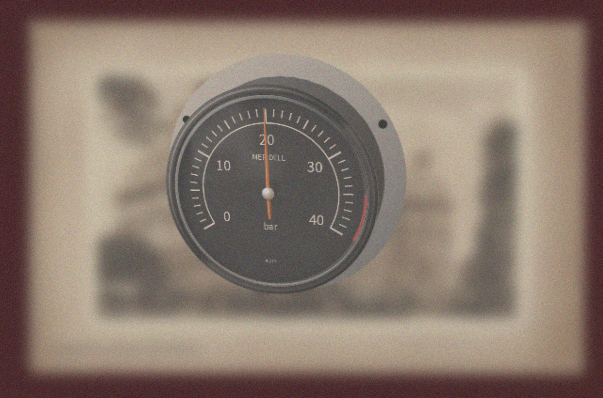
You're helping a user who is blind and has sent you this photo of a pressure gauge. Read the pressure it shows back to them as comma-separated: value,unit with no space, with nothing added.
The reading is 20,bar
